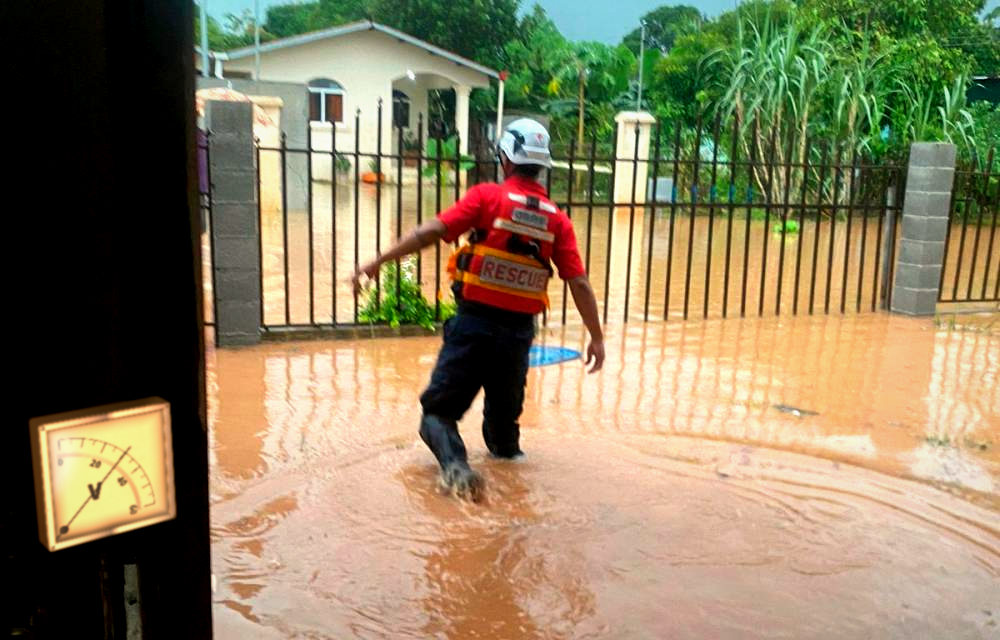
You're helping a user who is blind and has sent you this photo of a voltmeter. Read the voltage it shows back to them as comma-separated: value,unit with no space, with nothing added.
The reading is 30,V
